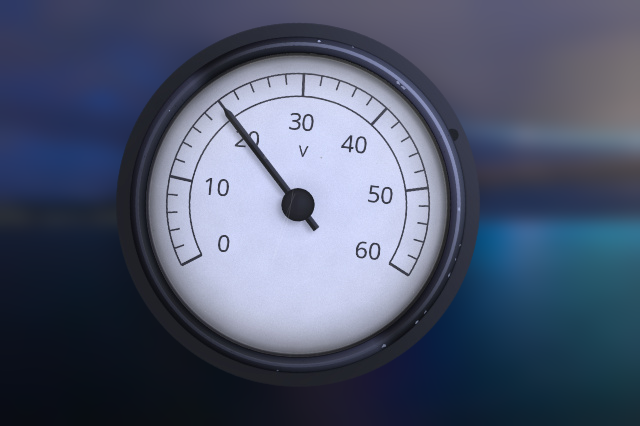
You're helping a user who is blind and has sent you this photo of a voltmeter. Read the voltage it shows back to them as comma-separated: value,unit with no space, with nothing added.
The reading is 20,V
